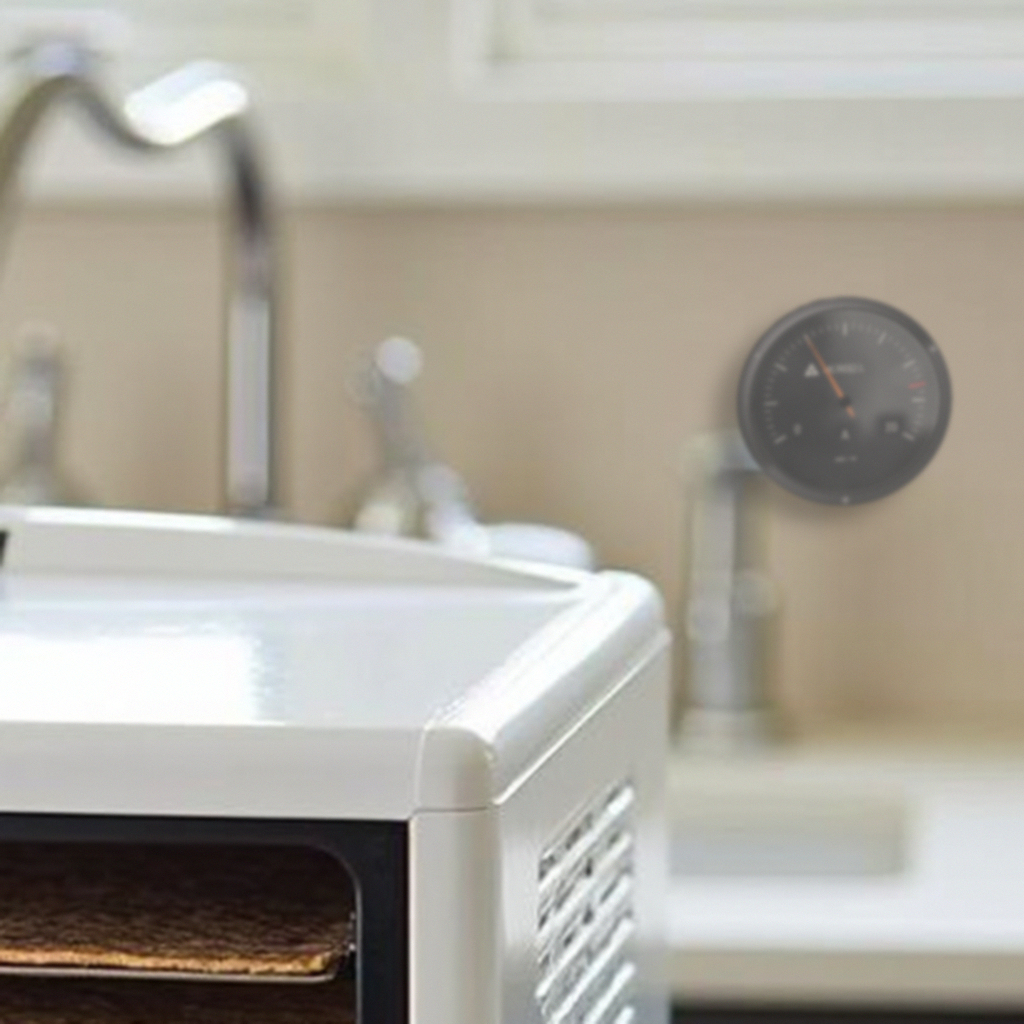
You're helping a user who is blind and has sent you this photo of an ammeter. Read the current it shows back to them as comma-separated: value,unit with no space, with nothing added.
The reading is 7.5,A
